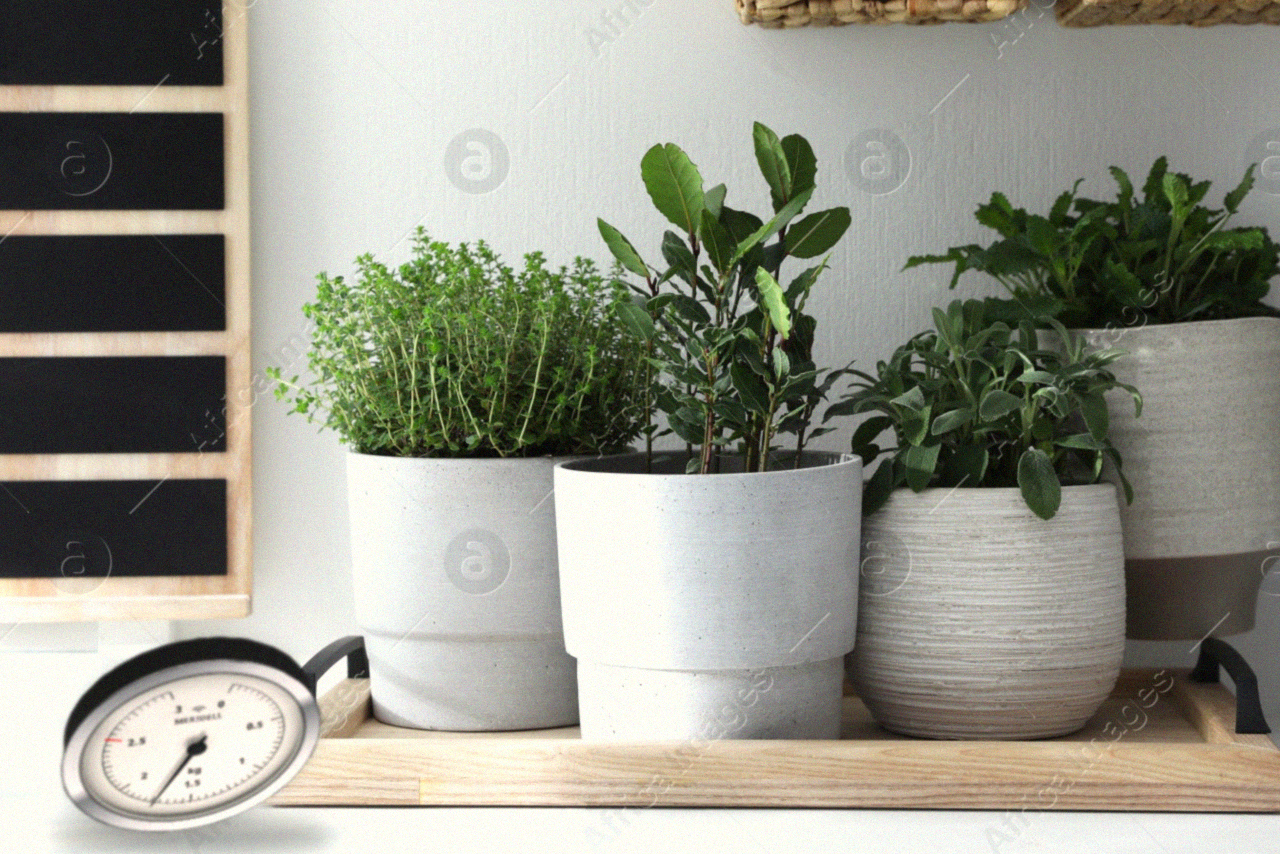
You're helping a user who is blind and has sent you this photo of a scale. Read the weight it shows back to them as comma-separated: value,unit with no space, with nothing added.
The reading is 1.75,kg
